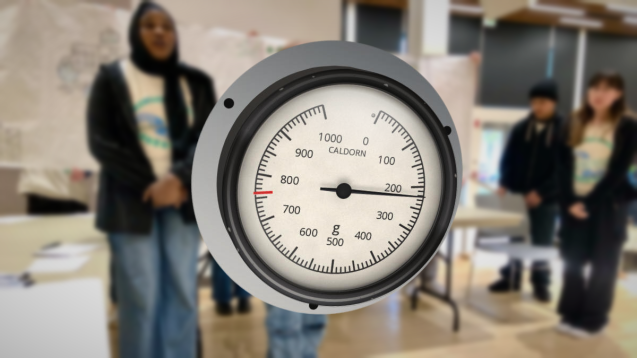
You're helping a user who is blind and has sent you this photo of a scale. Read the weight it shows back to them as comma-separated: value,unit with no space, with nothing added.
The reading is 220,g
